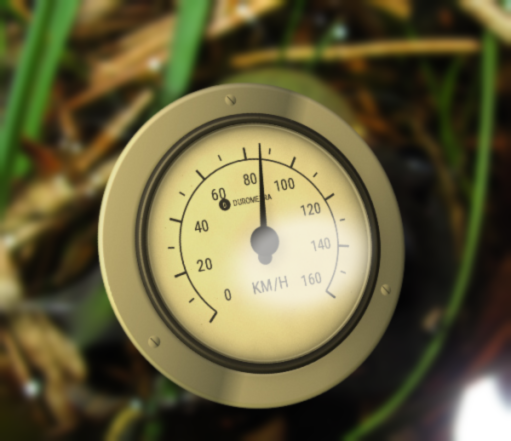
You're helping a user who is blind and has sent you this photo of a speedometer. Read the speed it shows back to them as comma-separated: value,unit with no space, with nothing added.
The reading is 85,km/h
